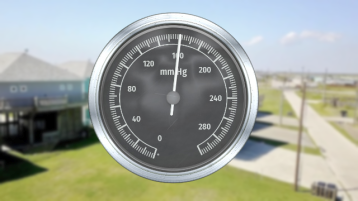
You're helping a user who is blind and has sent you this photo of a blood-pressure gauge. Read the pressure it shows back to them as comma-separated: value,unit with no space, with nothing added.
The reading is 160,mmHg
